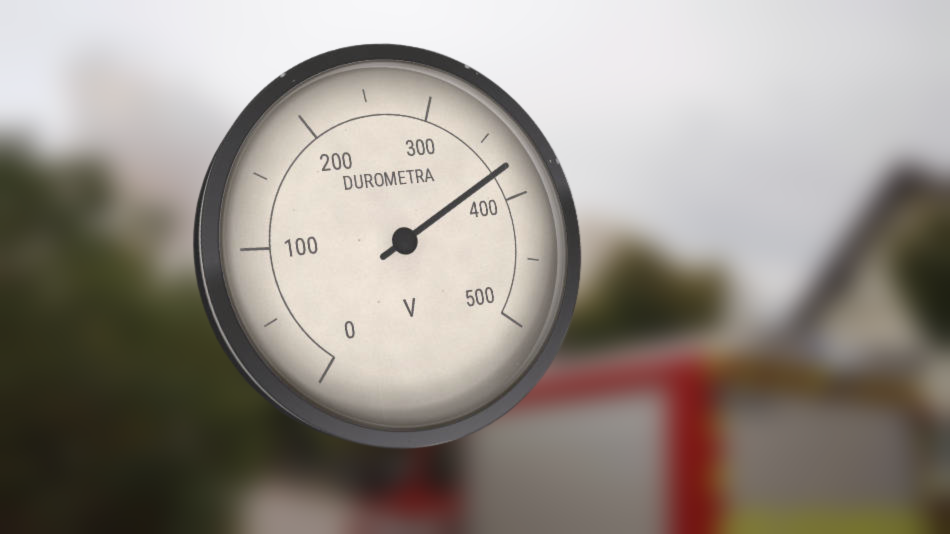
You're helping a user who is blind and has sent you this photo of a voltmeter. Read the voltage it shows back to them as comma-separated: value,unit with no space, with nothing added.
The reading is 375,V
